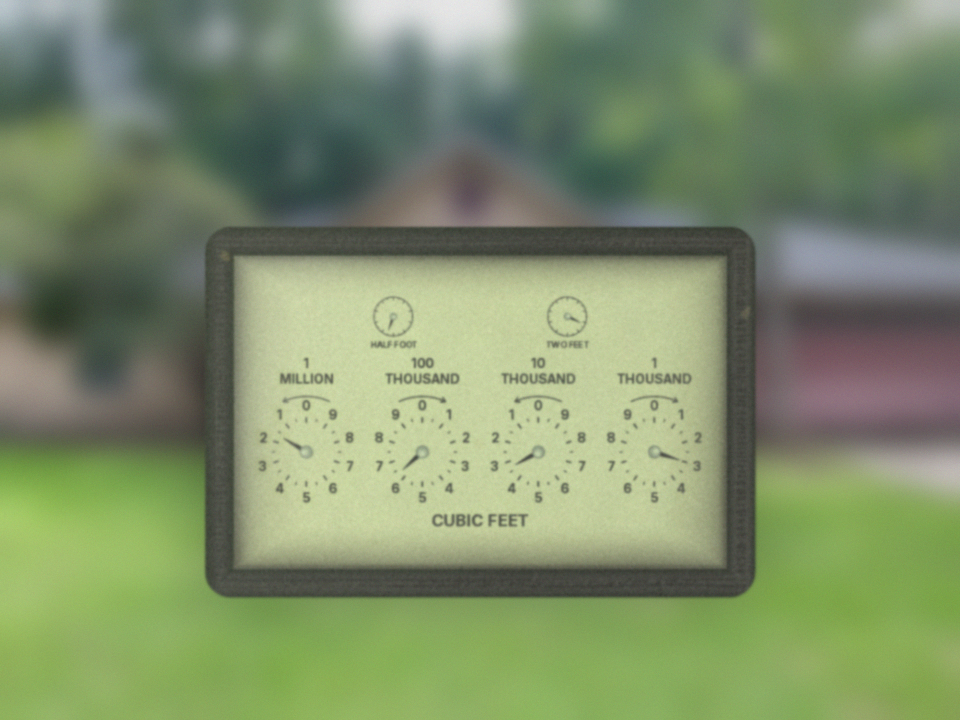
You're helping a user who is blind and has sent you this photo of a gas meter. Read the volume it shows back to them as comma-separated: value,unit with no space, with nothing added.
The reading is 163300,ft³
